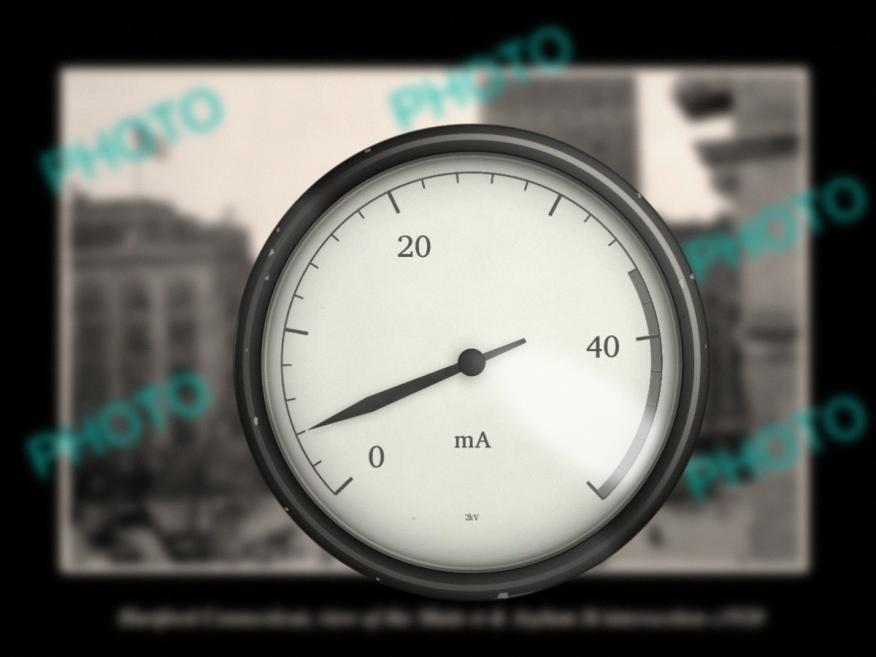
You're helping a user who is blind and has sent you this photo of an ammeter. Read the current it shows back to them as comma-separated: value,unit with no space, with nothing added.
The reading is 4,mA
